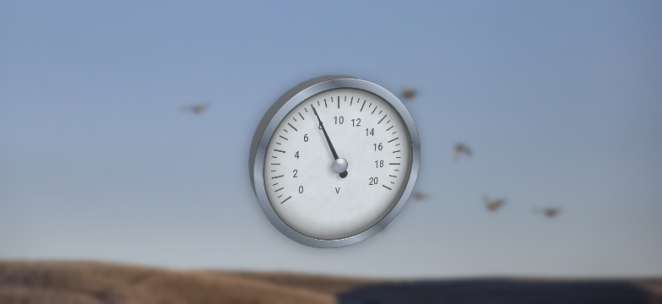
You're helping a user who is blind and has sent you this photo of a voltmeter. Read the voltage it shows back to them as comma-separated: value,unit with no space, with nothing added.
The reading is 8,V
